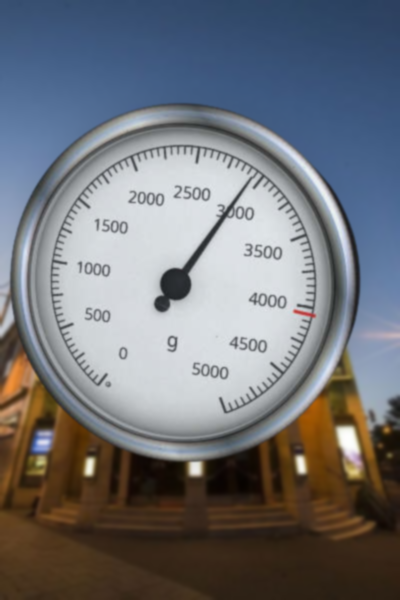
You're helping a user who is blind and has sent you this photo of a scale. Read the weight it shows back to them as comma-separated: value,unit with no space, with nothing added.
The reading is 2950,g
